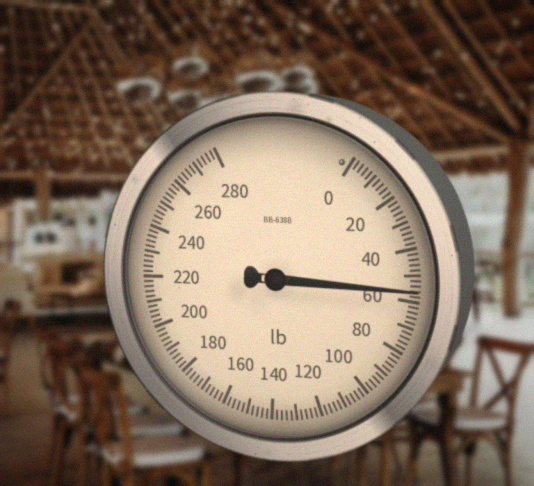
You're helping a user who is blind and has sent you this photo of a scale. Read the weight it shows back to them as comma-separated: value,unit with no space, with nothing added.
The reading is 56,lb
